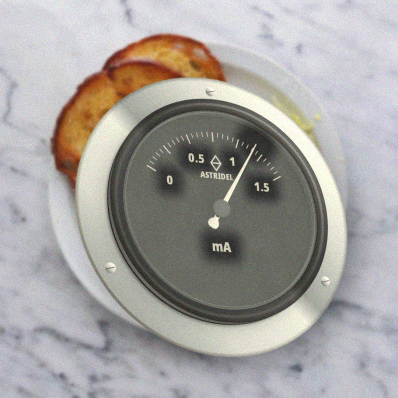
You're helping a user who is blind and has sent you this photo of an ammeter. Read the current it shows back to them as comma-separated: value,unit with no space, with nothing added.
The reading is 1.15,mA
